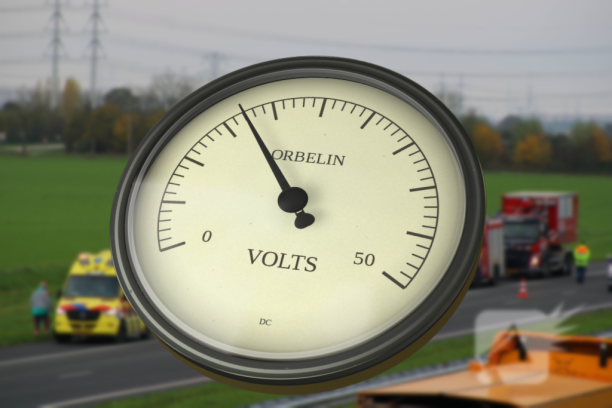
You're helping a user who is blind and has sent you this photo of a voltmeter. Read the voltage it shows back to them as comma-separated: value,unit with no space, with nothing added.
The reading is 17,V
